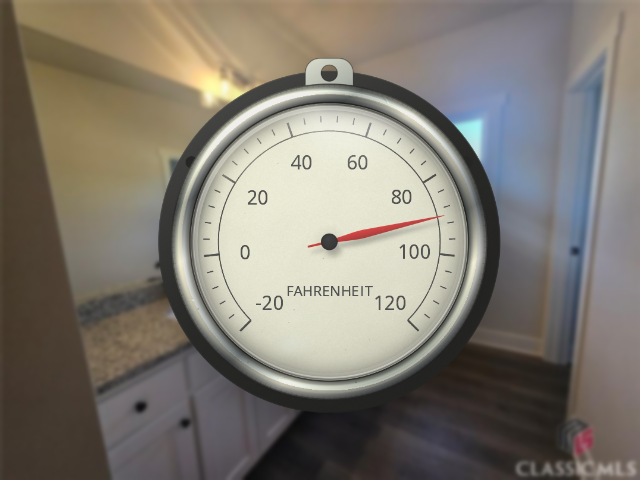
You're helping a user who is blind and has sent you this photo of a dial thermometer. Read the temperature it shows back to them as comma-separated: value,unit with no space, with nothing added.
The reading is 90,°F
